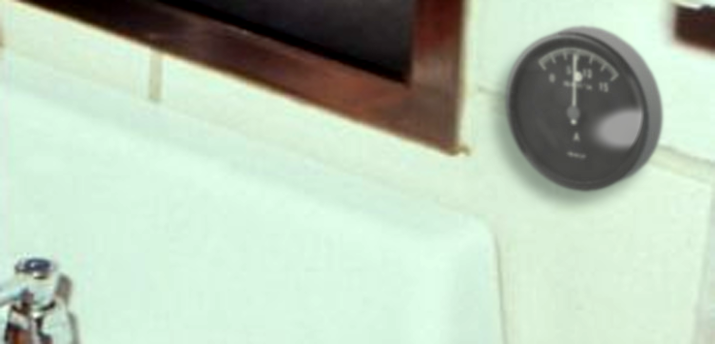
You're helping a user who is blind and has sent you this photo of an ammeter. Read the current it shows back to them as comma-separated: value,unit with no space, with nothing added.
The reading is 7.5,A
